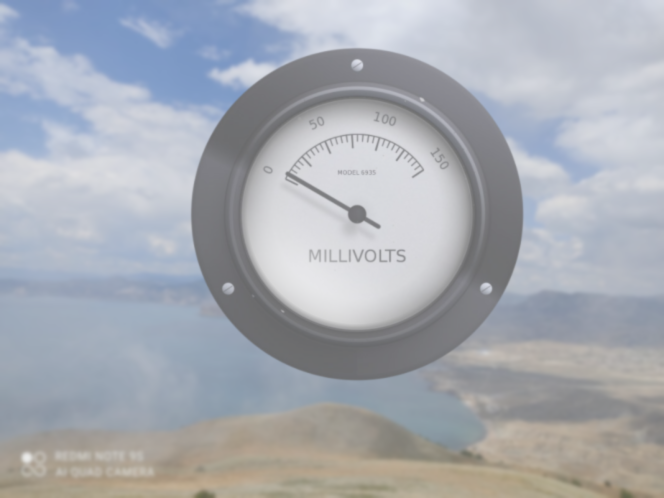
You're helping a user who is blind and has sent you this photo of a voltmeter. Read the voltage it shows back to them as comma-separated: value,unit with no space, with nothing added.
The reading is 5,mV
